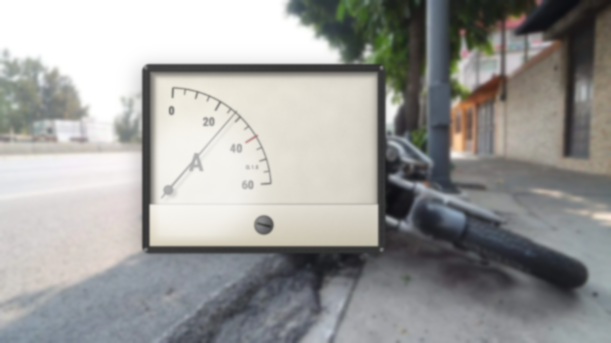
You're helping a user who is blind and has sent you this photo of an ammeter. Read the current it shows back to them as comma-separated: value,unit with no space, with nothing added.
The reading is 27.5,A
